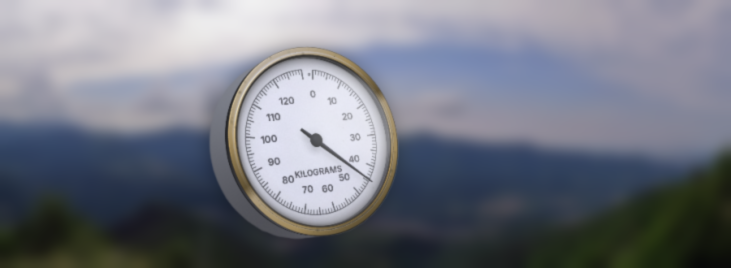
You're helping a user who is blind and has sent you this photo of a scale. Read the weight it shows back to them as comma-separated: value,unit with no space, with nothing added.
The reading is 45,kg
